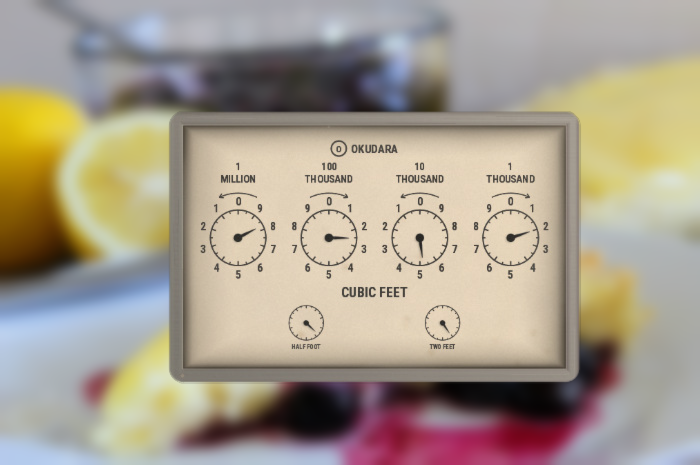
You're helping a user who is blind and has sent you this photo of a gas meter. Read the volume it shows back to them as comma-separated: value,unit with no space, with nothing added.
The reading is 825200,ft³
